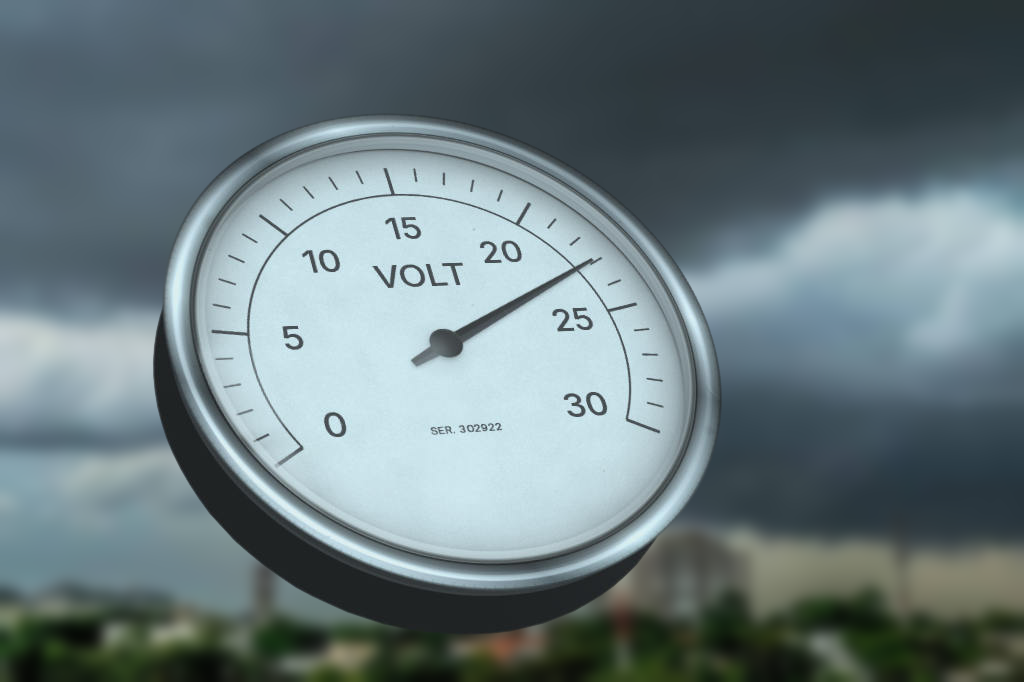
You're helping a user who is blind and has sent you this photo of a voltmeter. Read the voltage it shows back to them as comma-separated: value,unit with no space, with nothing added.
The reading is 23,V
